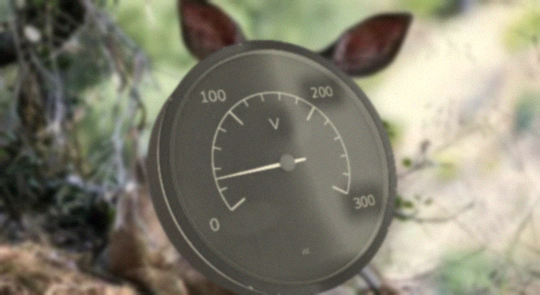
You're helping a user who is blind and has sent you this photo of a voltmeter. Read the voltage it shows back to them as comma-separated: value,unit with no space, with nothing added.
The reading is 30,V
